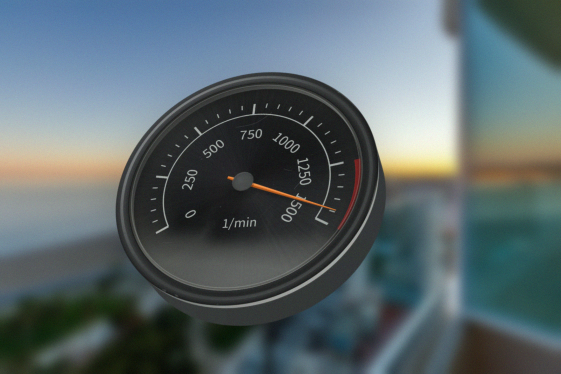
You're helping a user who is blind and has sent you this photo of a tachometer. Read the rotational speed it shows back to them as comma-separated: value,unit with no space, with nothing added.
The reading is 1450,rpm
